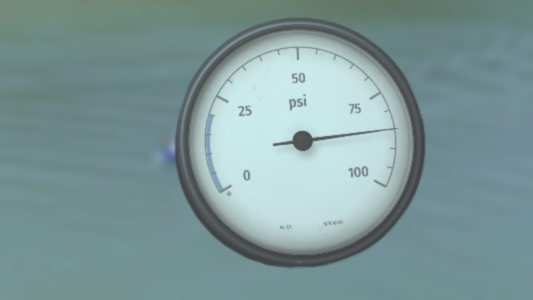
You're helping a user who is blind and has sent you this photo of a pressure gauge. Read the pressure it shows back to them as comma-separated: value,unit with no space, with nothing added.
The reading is 85,psi
